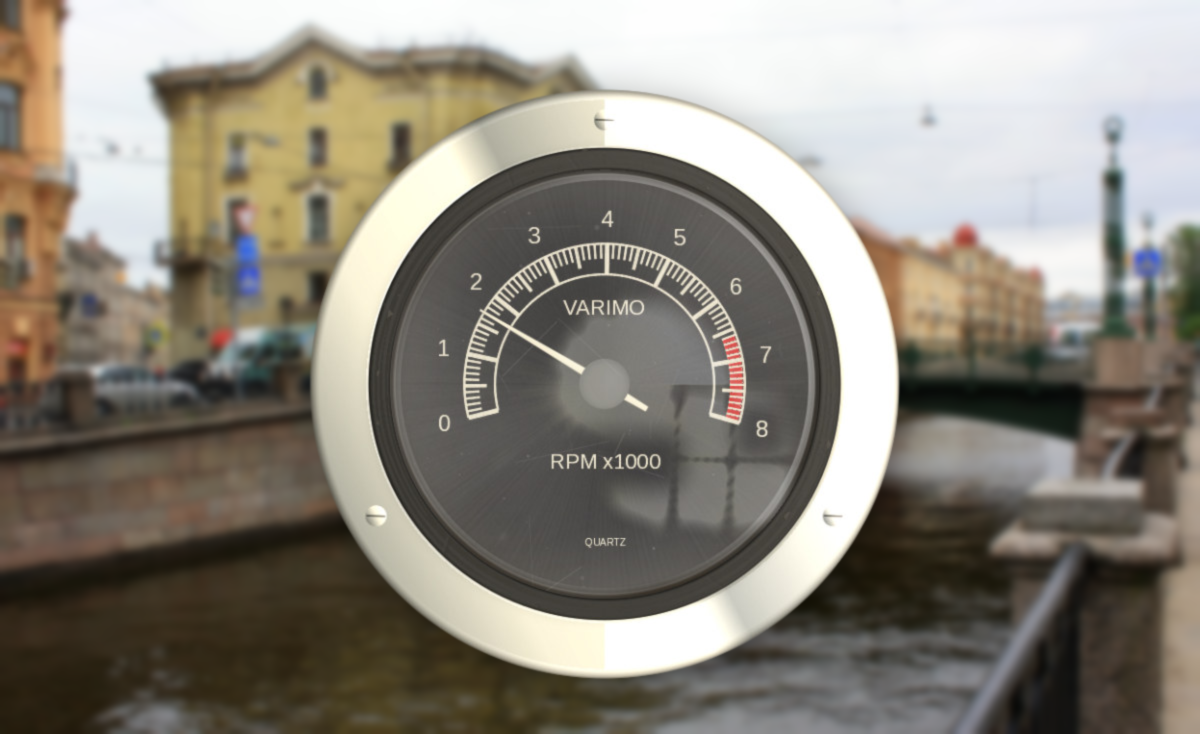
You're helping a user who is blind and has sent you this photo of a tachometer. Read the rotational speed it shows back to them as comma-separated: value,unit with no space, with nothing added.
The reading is 1700,rpm
